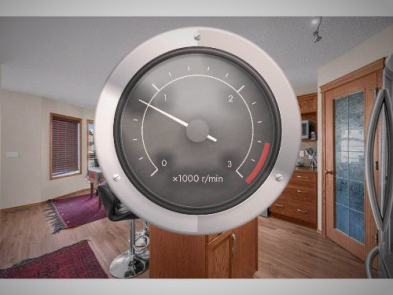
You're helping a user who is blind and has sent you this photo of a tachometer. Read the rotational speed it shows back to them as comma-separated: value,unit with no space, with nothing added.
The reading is 800,rpm
